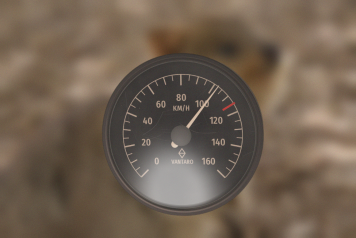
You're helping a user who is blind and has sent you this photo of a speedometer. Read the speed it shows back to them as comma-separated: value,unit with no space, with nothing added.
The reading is 102.5,km/h
